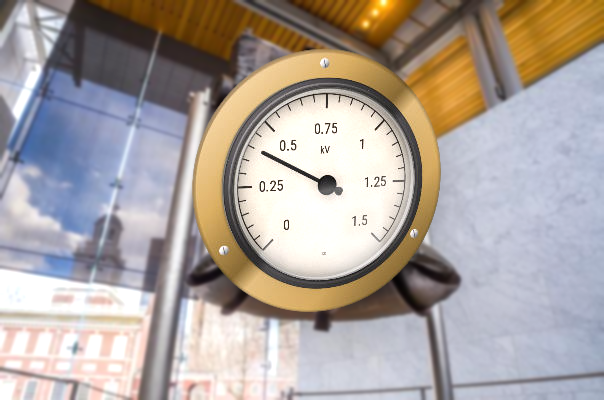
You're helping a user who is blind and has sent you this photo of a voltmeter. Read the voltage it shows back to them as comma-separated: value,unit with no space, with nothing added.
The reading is 0.4,kV
